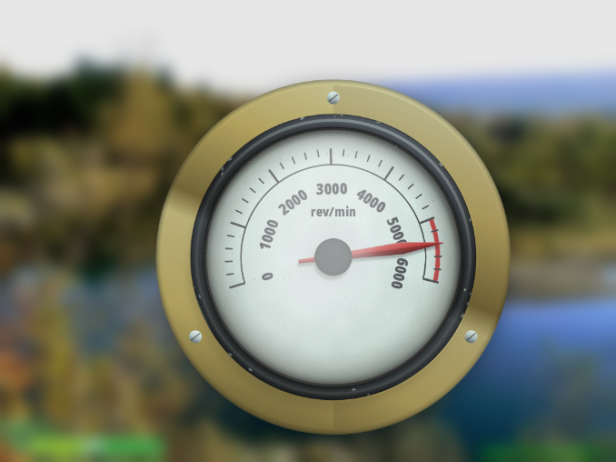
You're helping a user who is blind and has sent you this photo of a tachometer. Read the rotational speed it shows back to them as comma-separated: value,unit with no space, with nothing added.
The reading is 5400,rpm
